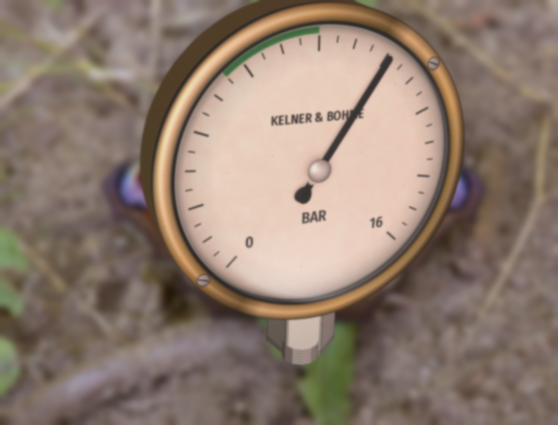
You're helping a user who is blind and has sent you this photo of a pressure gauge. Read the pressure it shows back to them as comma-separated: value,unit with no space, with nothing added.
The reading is 10,bar
